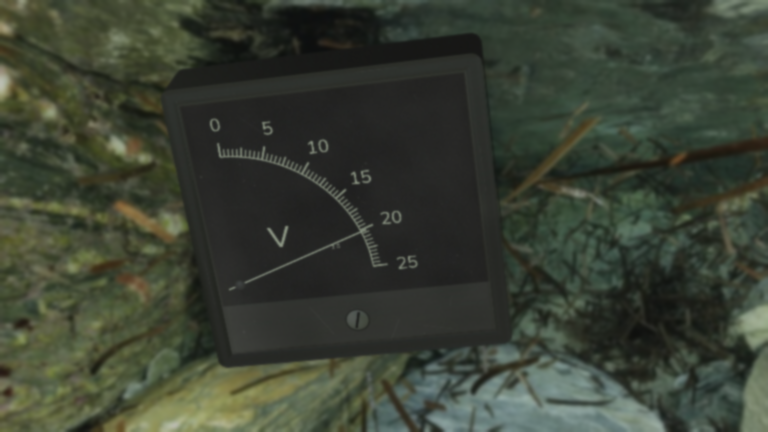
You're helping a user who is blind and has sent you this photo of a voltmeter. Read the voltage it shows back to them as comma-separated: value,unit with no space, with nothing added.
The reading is 20,V
